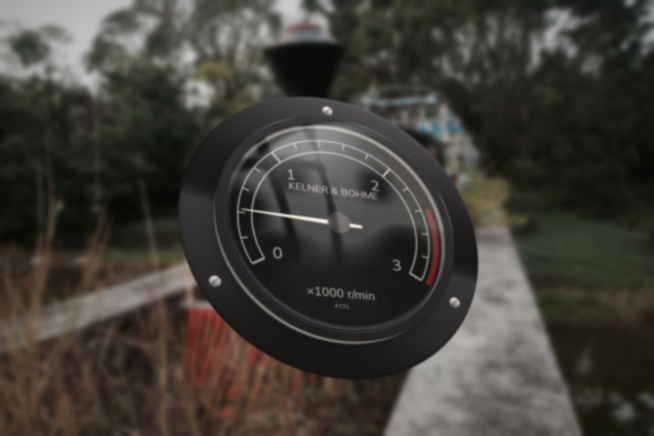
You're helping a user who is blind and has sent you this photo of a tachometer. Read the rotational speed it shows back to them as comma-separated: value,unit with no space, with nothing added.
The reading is 400,rpm
